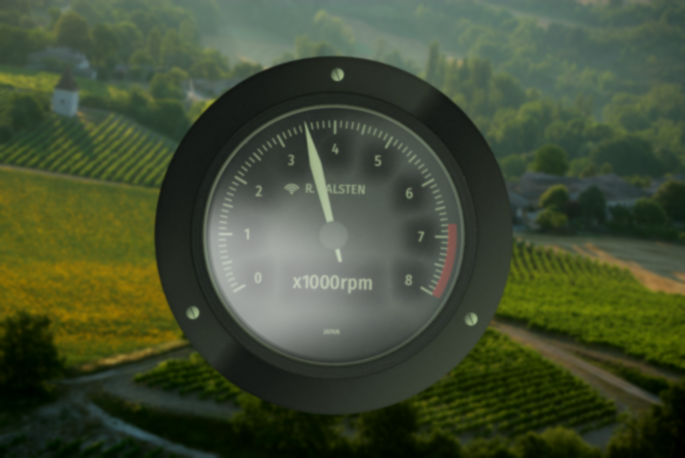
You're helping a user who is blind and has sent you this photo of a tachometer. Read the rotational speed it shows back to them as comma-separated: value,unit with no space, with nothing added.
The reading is 3500,rpm
